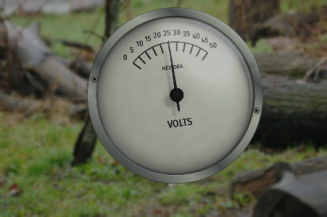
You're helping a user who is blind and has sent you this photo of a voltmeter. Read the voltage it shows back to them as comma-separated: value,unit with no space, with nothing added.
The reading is 25,V
